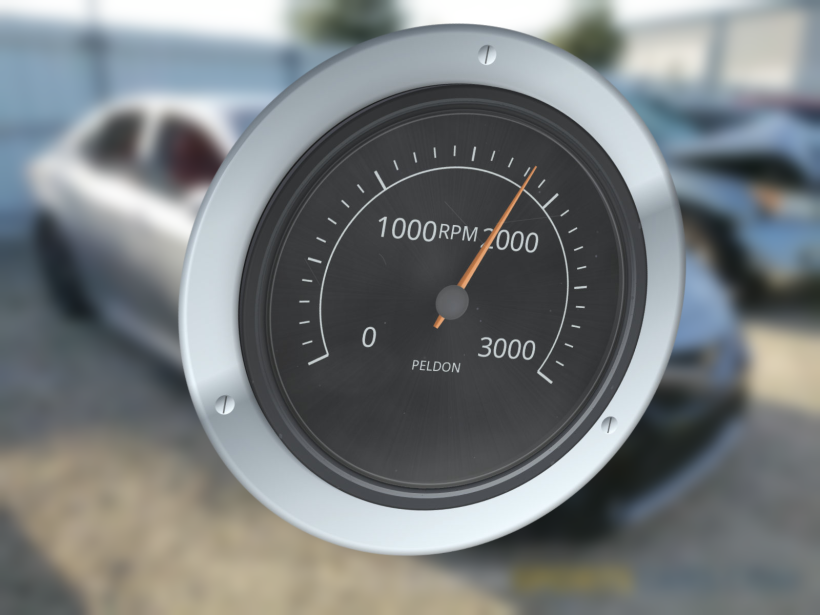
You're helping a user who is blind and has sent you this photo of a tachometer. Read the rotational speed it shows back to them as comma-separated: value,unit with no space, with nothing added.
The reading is 1800,rpm
